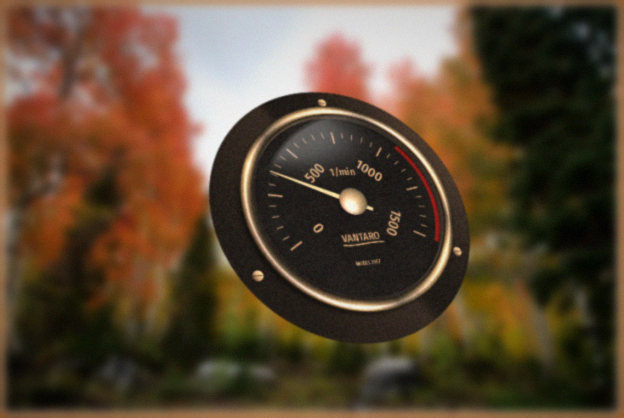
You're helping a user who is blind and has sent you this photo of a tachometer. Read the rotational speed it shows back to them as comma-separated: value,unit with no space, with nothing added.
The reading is 350,rpm
